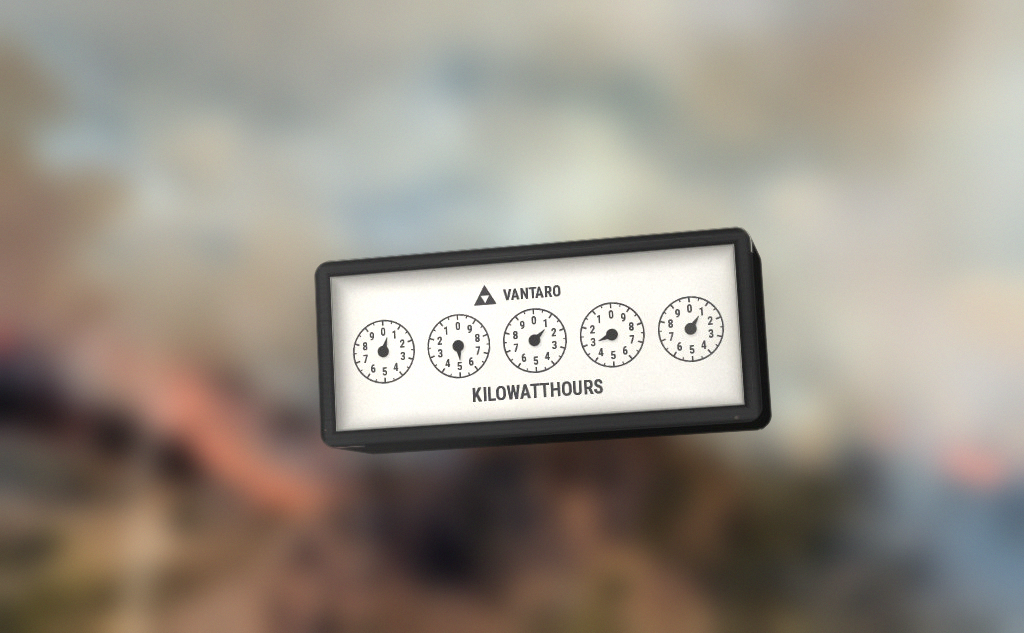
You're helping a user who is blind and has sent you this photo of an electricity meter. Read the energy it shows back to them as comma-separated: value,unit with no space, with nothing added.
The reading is 5131,kWh
